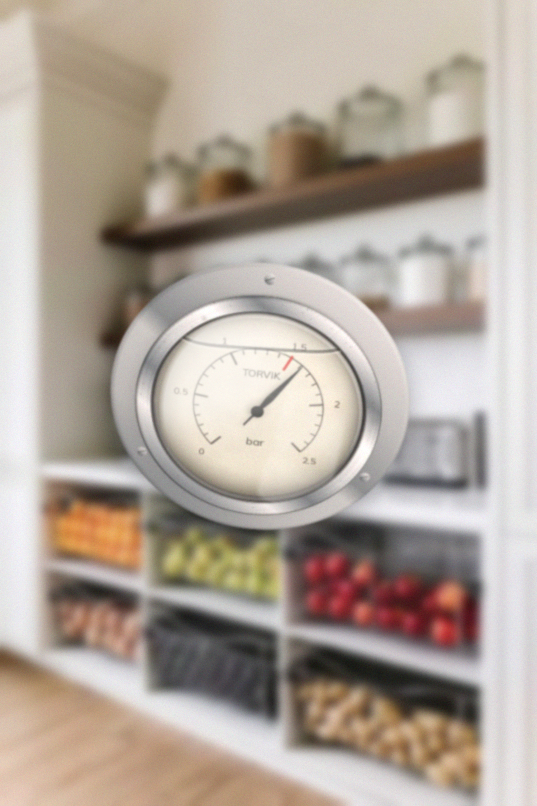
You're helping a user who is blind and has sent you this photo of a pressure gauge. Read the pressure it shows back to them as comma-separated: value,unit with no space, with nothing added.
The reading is 1.6,bar
